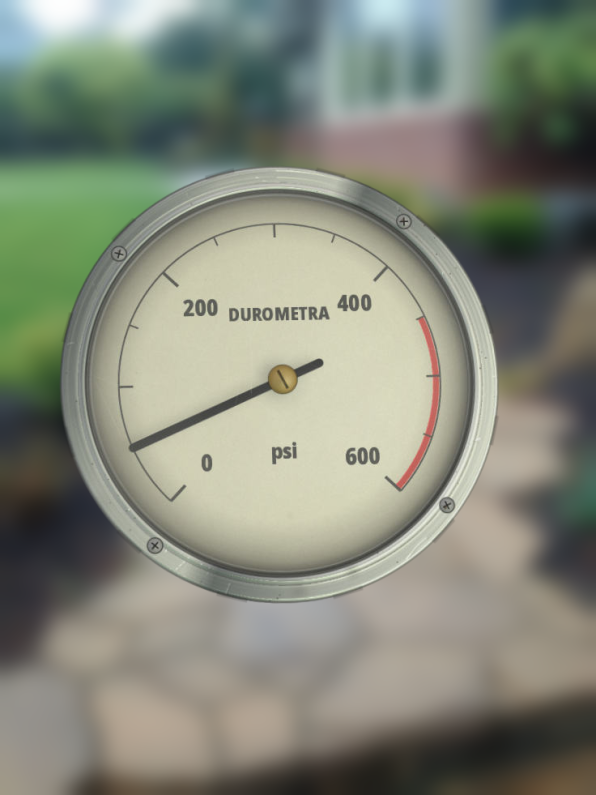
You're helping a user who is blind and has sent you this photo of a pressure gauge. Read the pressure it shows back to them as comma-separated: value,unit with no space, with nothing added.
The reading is 50,psi
